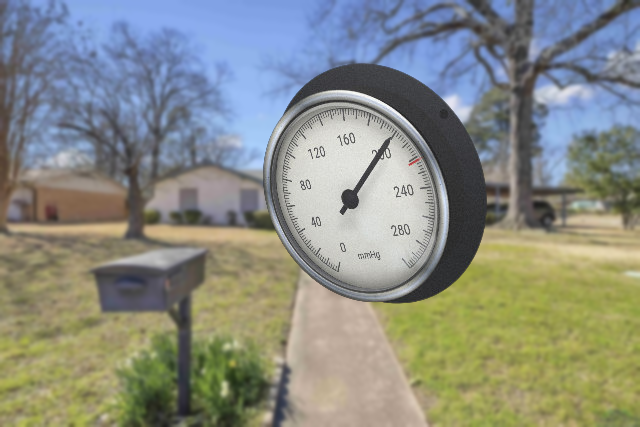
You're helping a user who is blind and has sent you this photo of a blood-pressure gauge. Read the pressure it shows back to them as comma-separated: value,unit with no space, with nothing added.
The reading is 200,mmHg
